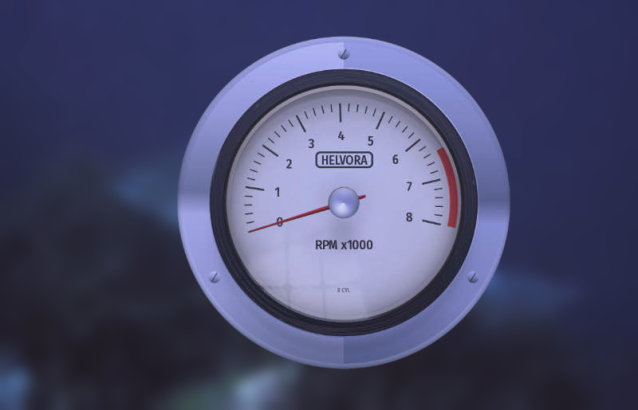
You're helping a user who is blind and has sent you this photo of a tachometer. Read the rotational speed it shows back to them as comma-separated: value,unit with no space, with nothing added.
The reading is 0,rpm
